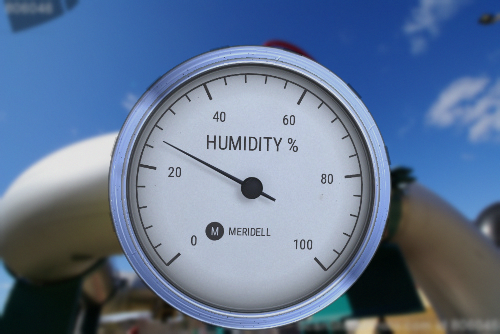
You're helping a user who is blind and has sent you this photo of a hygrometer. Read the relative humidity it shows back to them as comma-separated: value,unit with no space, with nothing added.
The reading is 26,%
